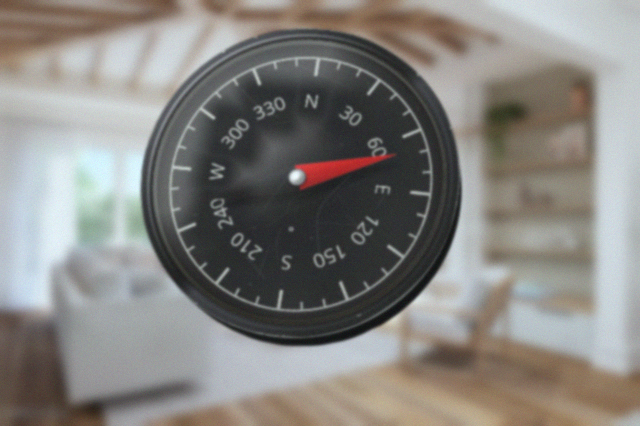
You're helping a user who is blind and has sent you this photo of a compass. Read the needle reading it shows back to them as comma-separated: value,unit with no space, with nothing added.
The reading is 70,°
